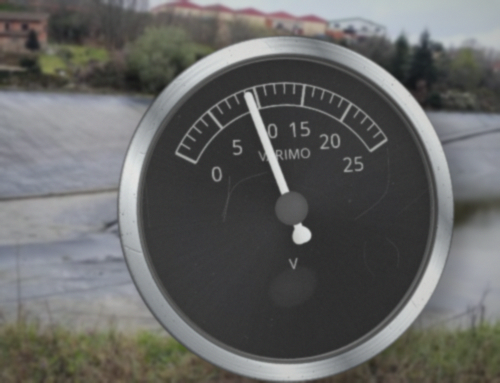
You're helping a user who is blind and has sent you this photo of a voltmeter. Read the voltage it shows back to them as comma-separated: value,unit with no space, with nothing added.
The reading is 9,V
